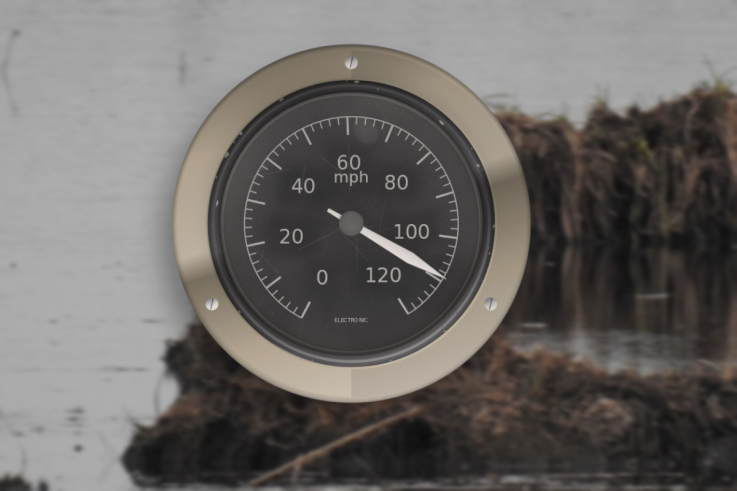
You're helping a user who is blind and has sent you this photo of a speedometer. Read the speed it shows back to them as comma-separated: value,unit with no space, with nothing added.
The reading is 109,mph
